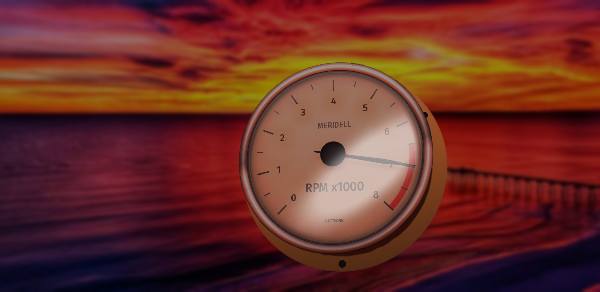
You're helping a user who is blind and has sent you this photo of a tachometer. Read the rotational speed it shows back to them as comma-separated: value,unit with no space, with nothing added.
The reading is 7000,rpm
